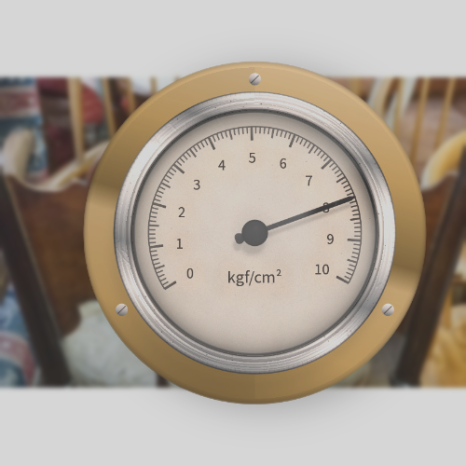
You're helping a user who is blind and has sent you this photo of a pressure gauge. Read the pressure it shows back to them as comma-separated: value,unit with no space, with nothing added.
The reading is 8,kg/cm²
